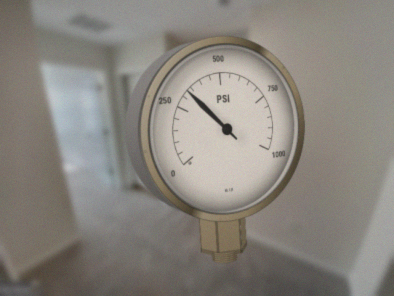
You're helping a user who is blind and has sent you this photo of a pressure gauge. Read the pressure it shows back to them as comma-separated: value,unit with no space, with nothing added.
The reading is 325,psi
